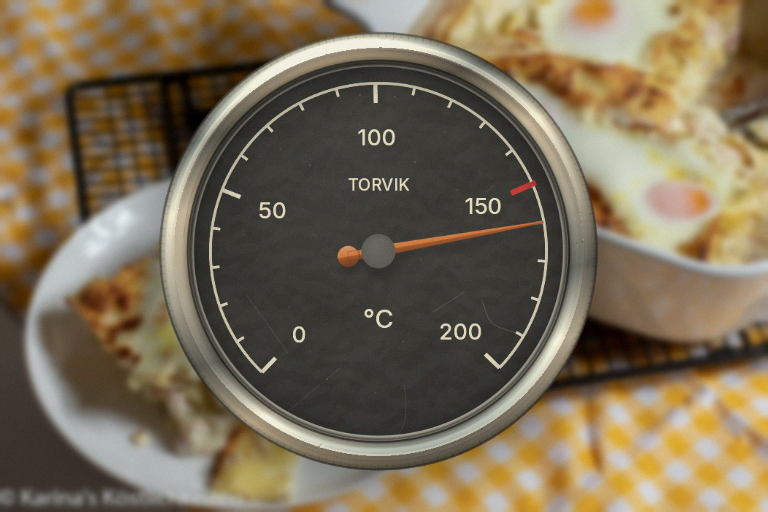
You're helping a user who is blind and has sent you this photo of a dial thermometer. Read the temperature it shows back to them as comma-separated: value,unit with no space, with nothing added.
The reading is 160,°C
